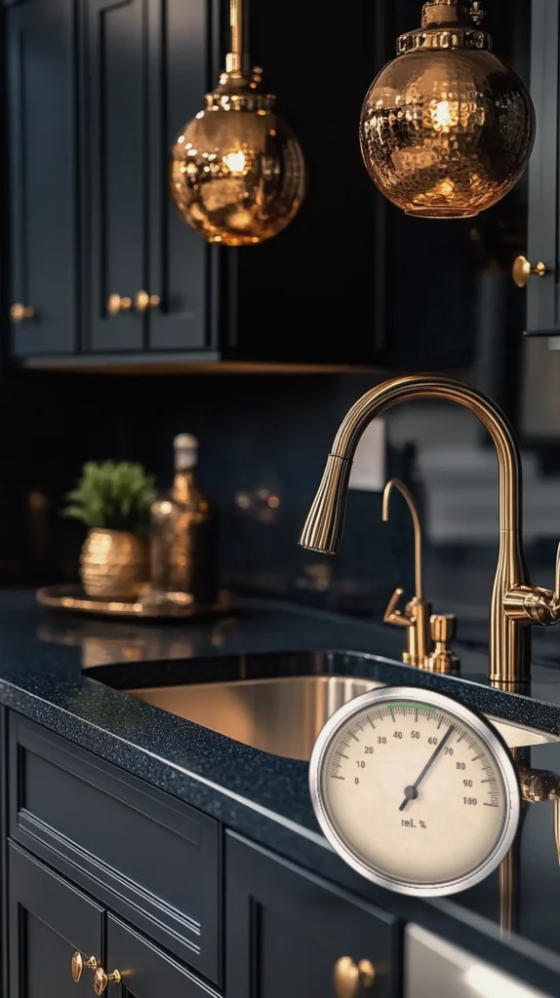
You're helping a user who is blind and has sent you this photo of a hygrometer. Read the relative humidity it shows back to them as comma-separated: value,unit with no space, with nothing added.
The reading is 65,%
